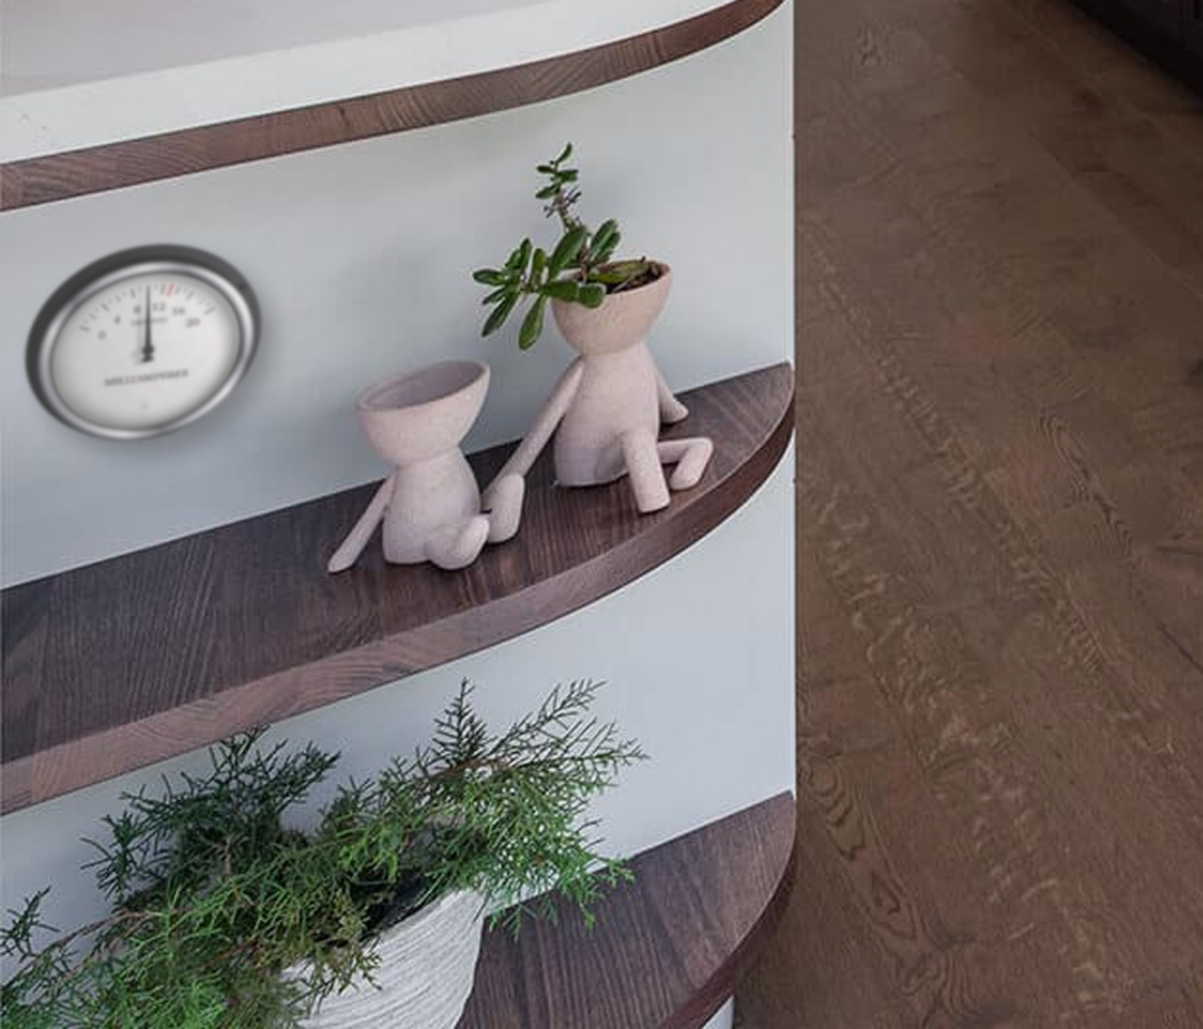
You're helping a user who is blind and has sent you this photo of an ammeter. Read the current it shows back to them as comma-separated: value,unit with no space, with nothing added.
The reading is 10,mA
